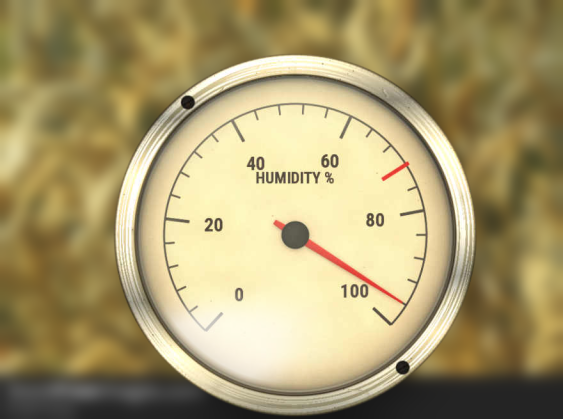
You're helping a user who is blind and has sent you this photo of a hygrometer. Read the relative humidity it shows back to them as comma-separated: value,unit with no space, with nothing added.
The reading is 96,%
